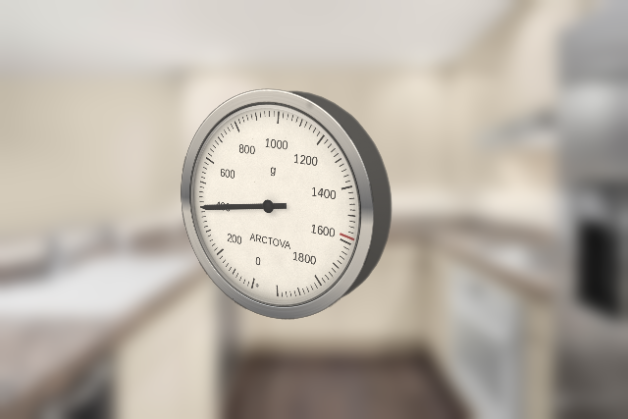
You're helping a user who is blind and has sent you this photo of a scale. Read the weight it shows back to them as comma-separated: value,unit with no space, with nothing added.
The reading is 400,g
